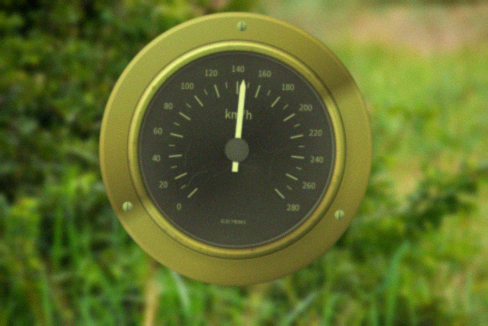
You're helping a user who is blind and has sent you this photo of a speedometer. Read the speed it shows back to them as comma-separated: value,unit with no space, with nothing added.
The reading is 145,km/h
